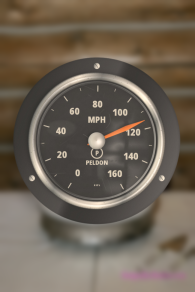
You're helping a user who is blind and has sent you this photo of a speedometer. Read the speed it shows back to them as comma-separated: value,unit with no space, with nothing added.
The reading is 115,mph
